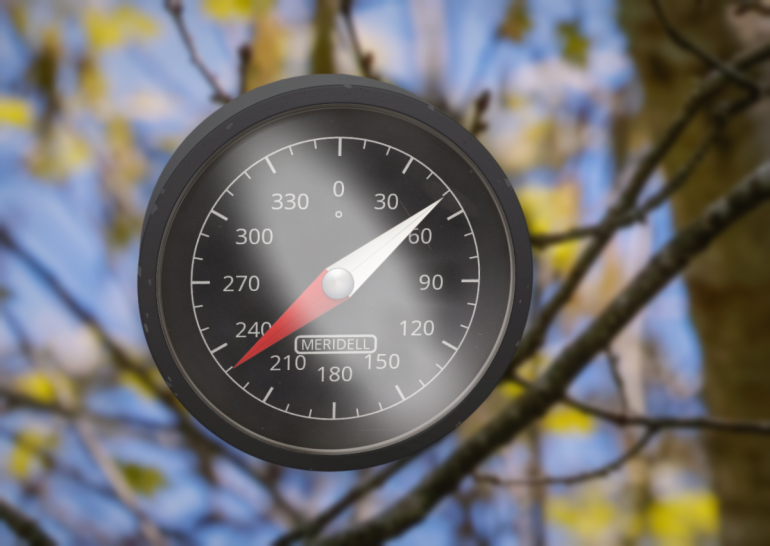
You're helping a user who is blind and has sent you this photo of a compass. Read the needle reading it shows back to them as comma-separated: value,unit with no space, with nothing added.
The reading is 230,°
